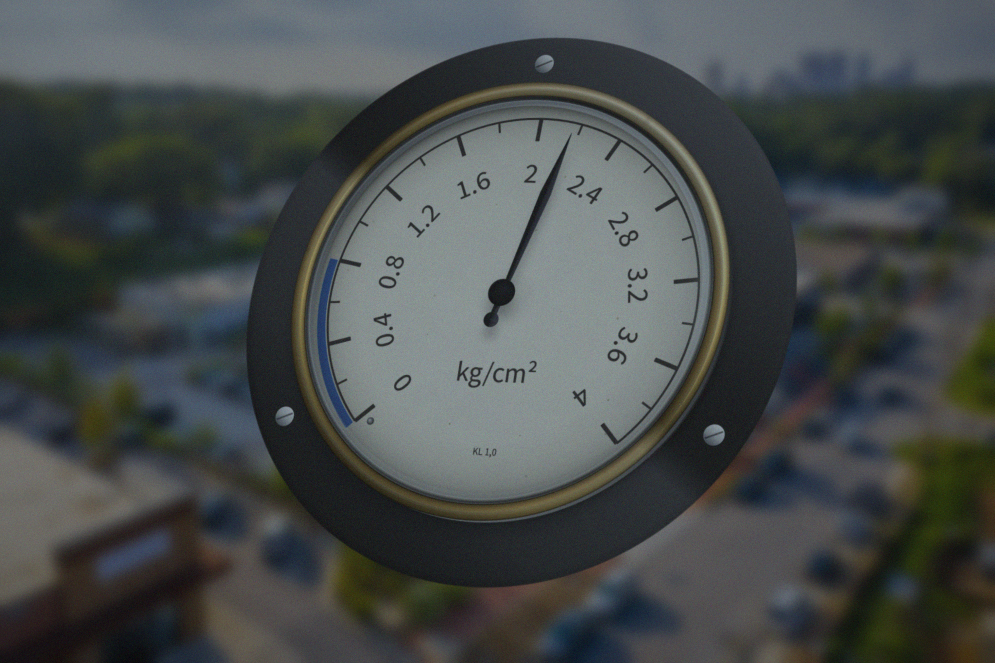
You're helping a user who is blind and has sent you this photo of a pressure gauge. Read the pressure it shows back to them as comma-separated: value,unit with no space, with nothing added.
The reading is 2.2,kg/cm²
